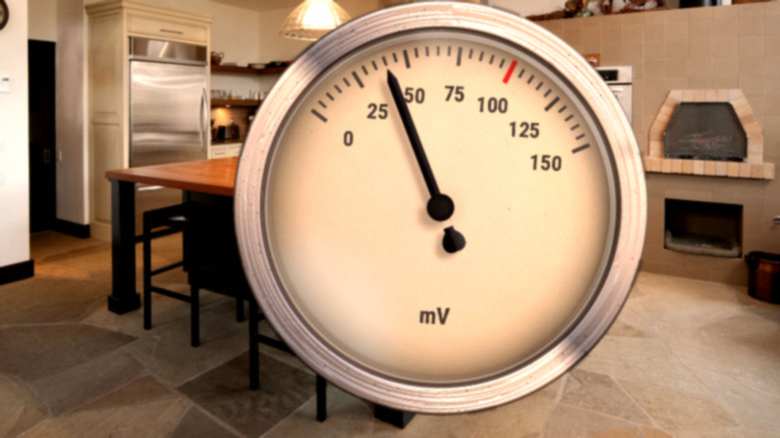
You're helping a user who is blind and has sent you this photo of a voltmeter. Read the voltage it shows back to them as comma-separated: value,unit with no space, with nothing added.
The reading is 40,mV
